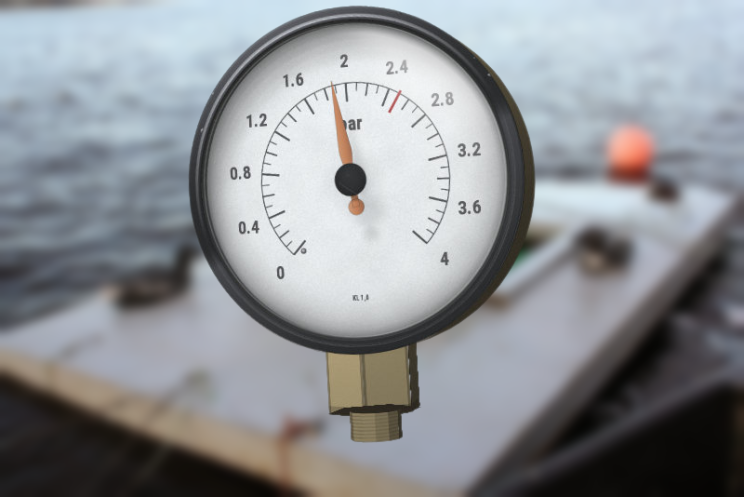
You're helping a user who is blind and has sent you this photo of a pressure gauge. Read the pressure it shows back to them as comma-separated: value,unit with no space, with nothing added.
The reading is 1.9,bar
